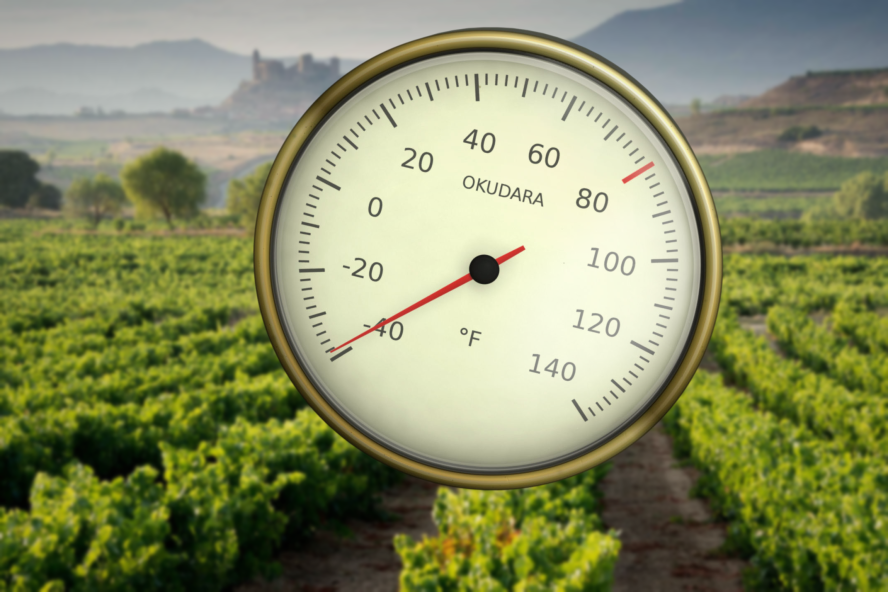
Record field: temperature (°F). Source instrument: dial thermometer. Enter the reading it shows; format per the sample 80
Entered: -38
